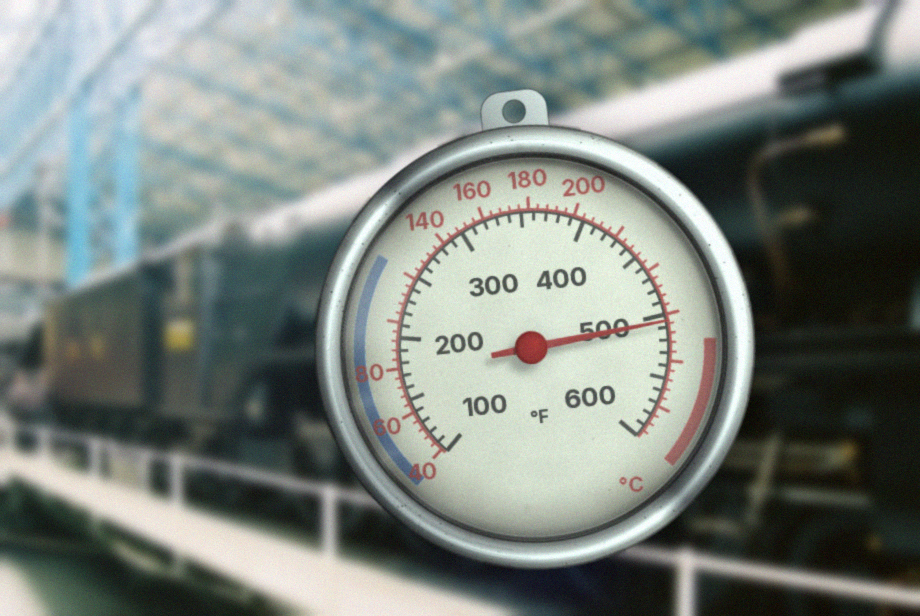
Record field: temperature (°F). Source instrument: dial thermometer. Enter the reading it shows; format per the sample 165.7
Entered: 505
